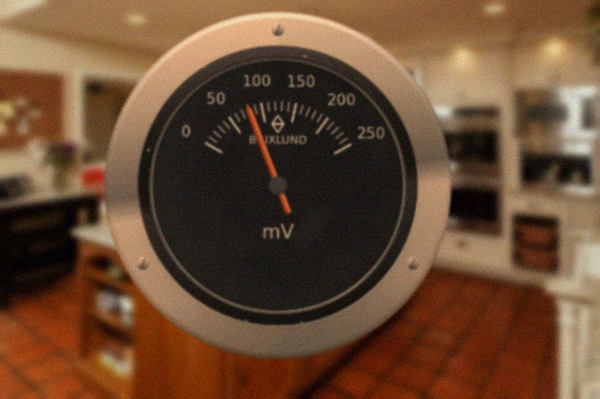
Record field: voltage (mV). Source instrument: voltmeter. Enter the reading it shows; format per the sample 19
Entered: 80
